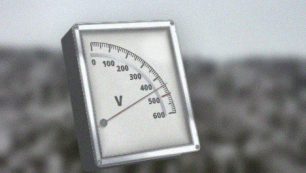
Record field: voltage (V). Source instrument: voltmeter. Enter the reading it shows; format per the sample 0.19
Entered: 450
